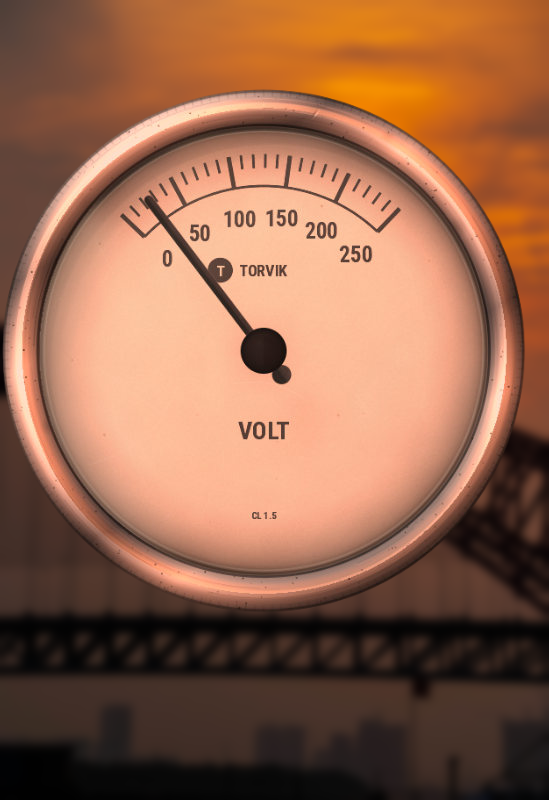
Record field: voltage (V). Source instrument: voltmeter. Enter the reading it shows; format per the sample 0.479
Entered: 25
